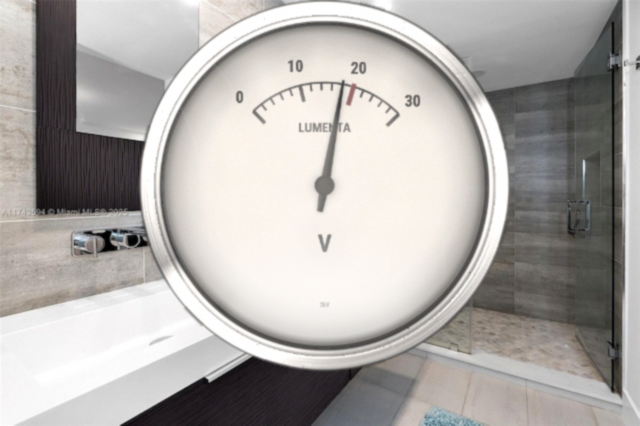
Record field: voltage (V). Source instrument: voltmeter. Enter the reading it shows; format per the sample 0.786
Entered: 18
